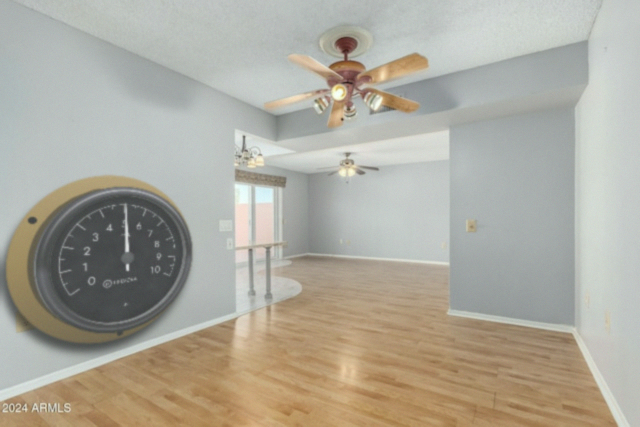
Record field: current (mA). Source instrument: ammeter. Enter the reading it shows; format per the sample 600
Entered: 5
